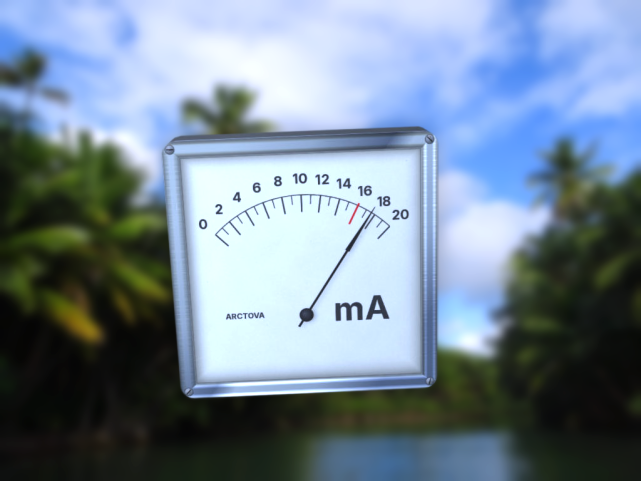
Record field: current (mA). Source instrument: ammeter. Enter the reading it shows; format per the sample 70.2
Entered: 17.5
